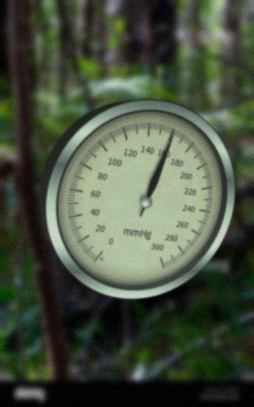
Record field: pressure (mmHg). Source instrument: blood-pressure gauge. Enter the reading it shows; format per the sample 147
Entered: 160
